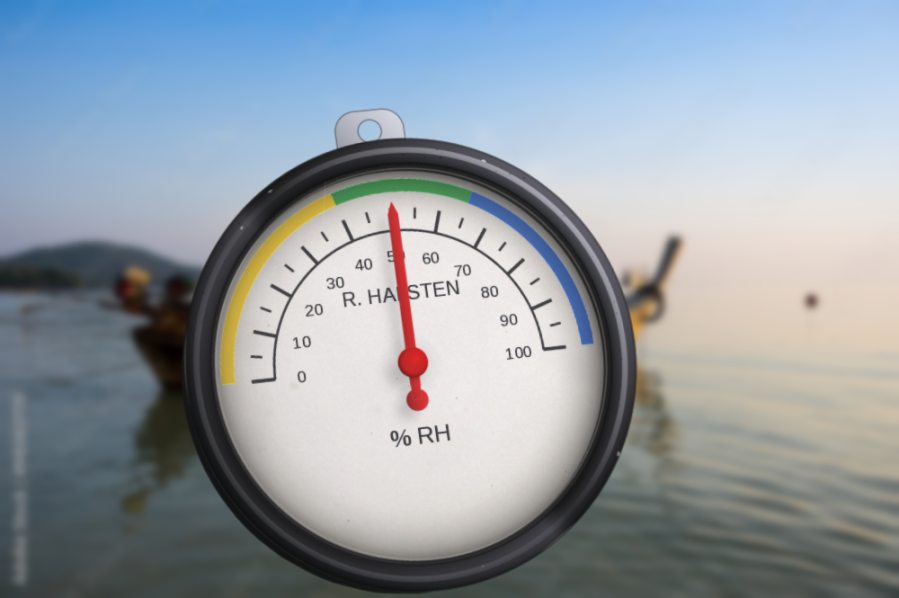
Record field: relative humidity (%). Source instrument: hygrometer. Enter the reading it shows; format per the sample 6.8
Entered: 50
